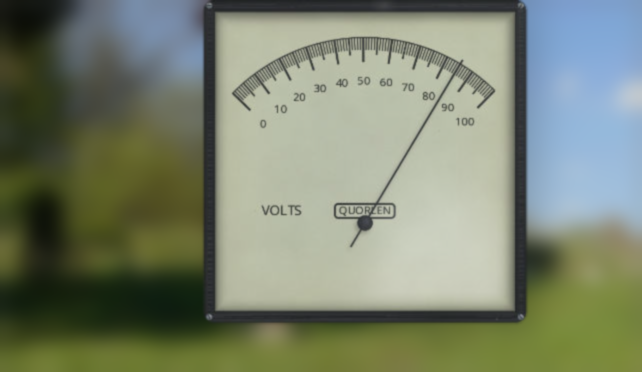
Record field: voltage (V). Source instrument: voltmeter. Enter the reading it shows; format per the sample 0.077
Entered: 85
